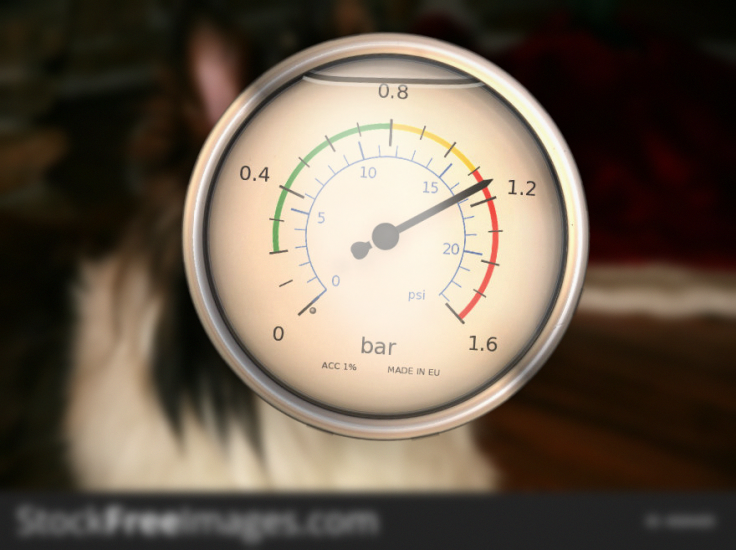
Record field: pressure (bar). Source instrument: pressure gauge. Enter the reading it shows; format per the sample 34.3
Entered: 1.15
